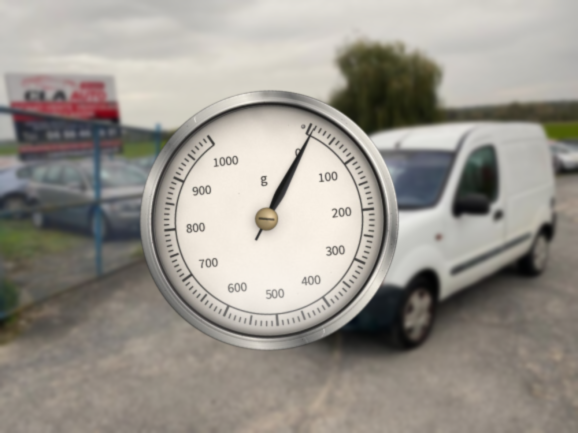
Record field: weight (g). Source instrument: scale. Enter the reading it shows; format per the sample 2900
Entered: 10
